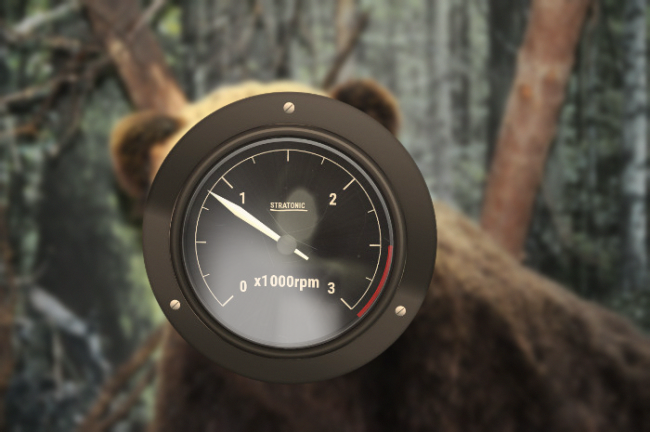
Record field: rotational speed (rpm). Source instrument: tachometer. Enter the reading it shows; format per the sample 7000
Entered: 875
